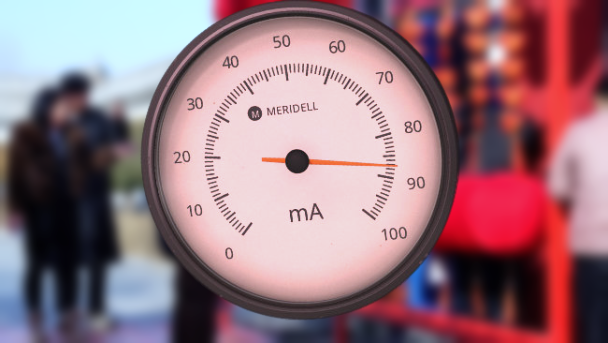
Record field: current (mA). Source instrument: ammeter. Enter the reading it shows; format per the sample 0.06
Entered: 87
